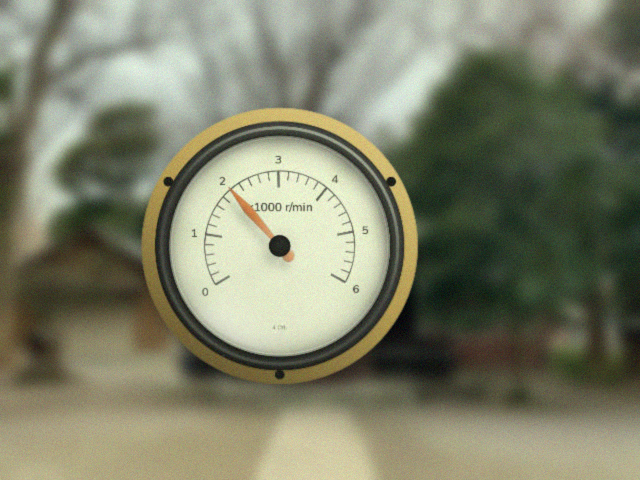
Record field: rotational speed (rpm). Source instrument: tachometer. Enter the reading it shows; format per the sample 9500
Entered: 2000
